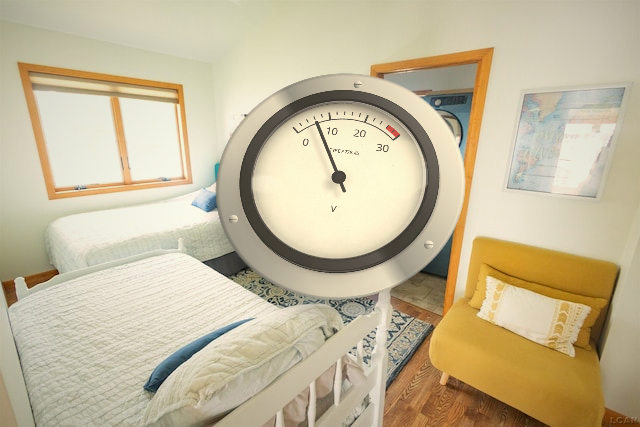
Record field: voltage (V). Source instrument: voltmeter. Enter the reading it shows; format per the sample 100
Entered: 6
